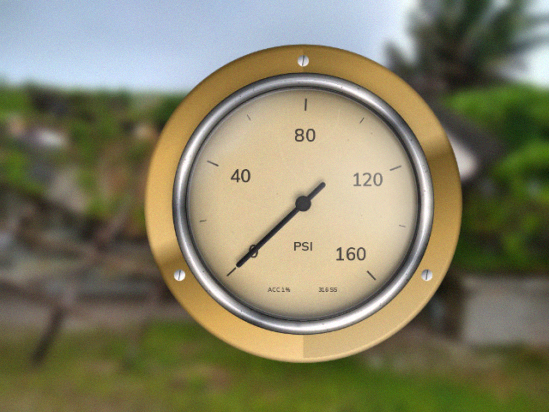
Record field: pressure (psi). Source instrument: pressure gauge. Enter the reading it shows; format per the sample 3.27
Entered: 0
